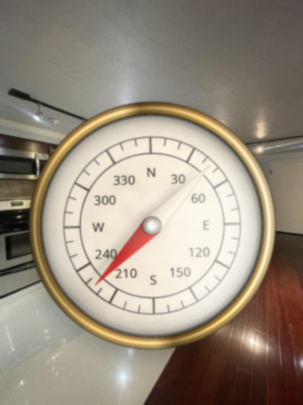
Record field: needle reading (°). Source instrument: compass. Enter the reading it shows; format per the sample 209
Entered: 225
